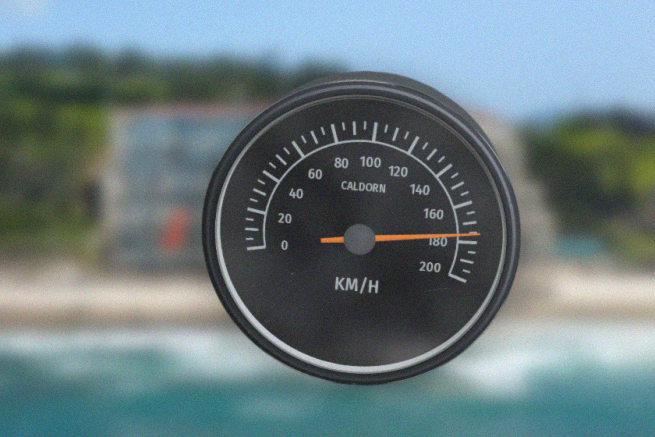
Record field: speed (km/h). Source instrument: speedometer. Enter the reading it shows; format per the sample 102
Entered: 175
